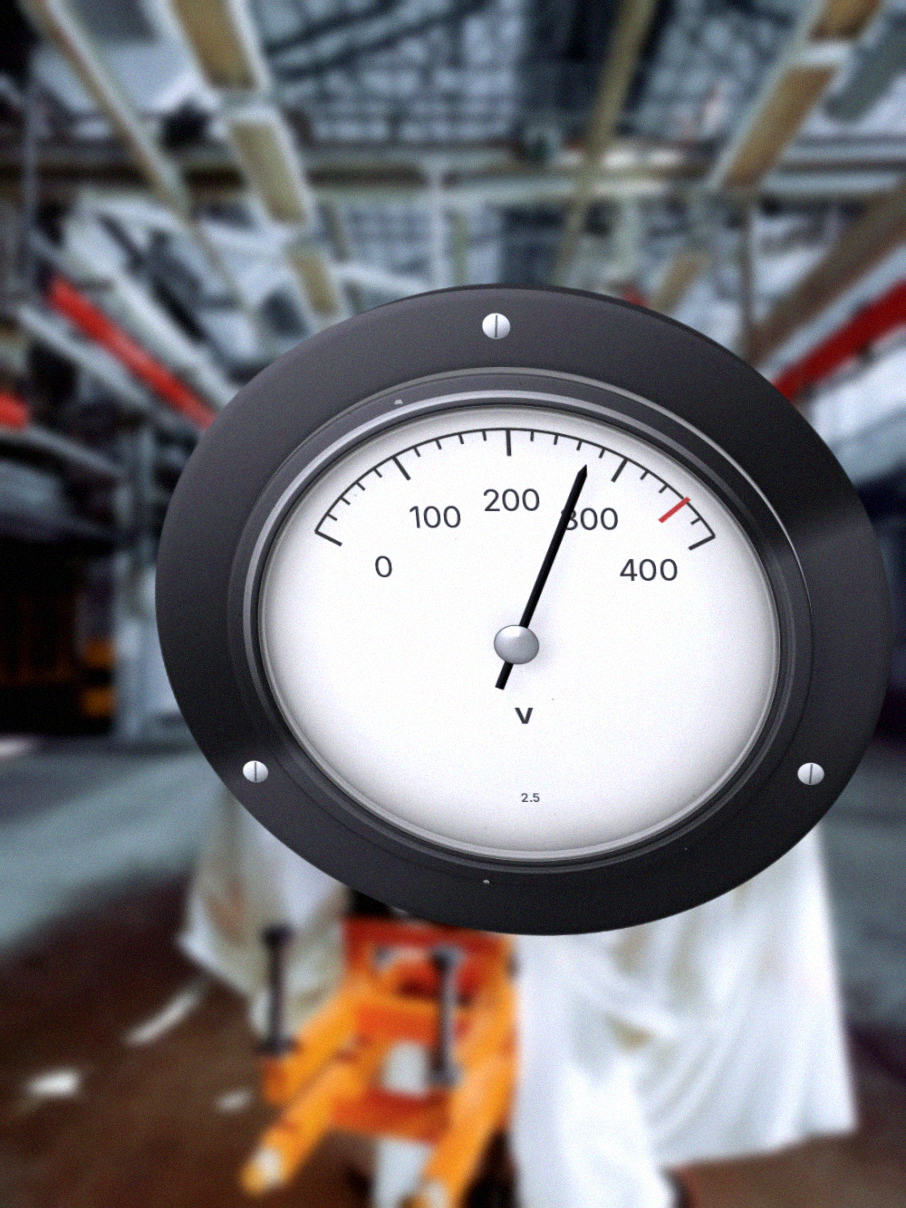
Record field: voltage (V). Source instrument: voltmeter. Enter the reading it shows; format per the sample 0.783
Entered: 270
